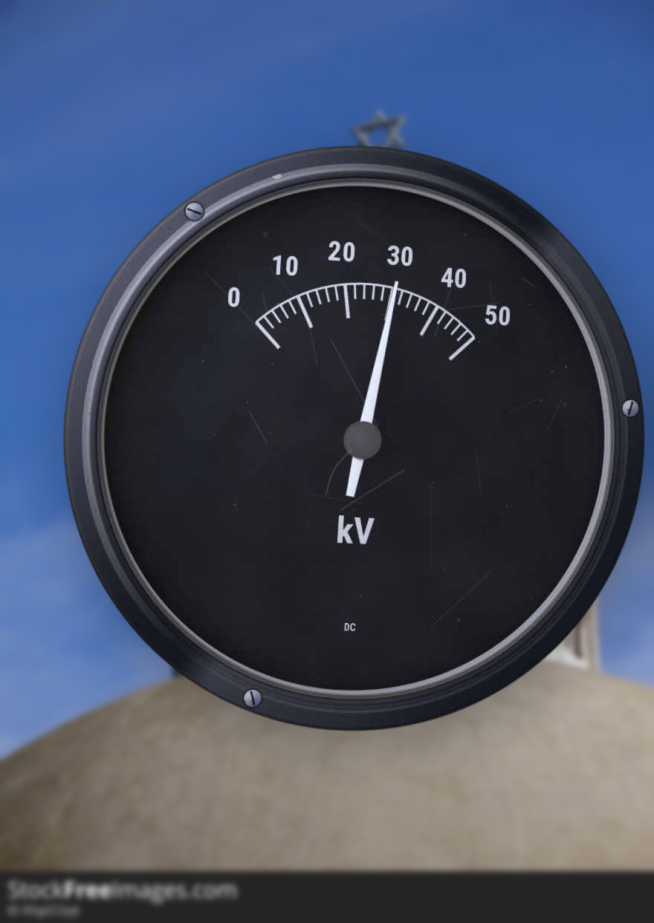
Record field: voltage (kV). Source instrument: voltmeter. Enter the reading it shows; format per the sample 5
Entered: 30
